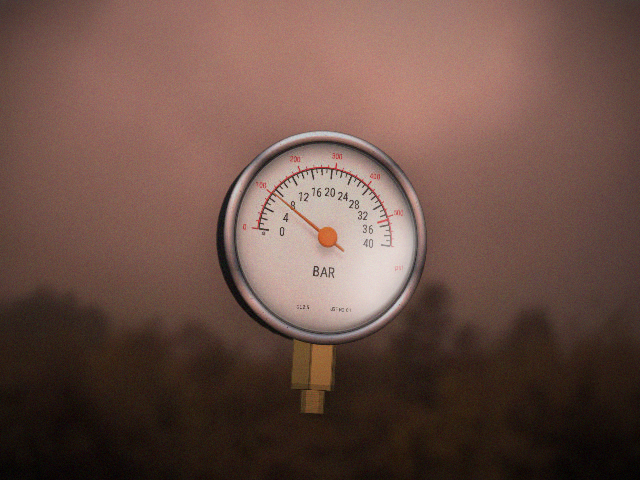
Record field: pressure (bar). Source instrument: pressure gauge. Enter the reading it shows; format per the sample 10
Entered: 7
